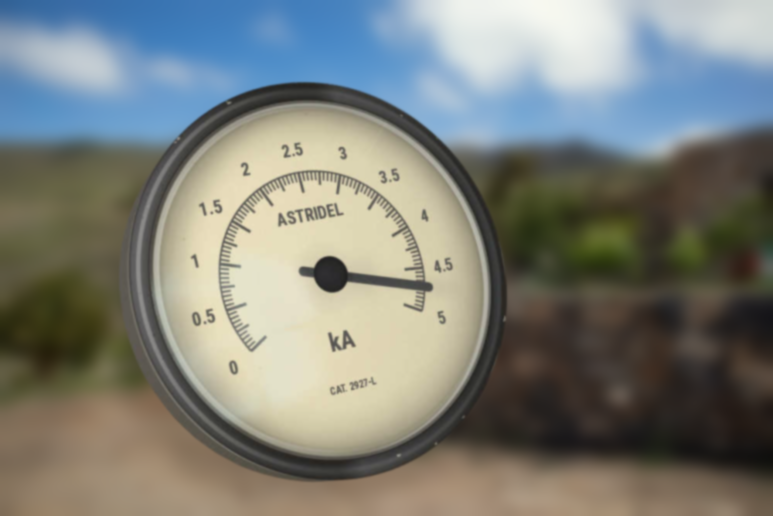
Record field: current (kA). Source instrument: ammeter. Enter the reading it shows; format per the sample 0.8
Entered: 4.75
